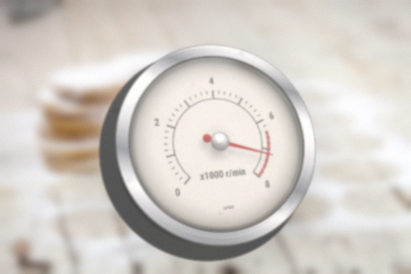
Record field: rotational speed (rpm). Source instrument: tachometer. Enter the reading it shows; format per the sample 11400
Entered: 7200
